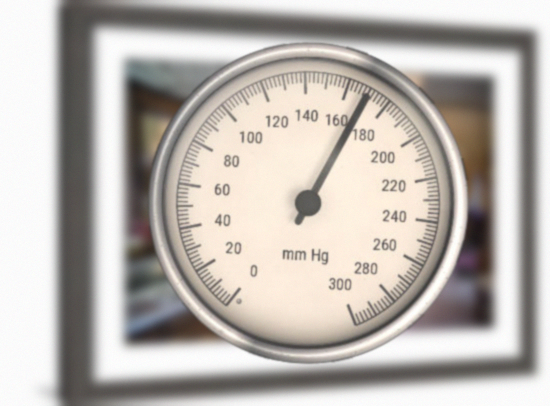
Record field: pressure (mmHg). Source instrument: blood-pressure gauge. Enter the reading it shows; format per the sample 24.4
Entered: 170
